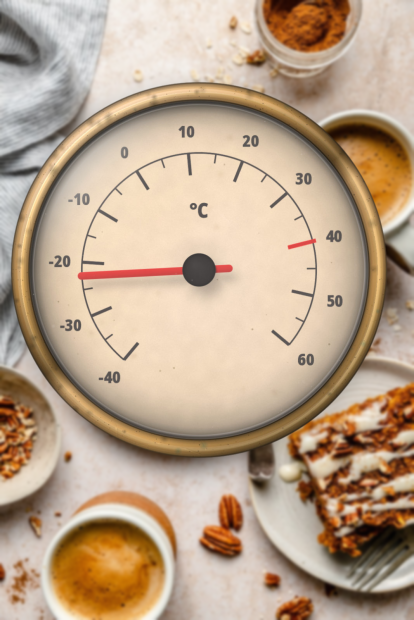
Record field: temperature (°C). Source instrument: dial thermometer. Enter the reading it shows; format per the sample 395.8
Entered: -22.5
